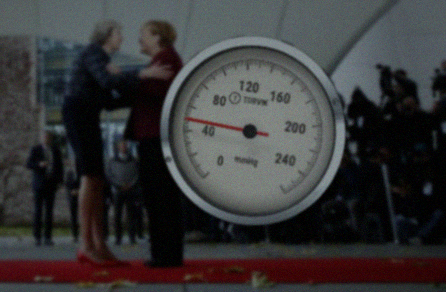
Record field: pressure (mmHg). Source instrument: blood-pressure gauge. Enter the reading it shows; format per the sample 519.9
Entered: 50
